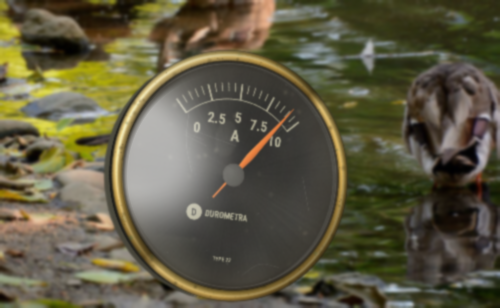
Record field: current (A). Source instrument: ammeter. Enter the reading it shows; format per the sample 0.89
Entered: 9
